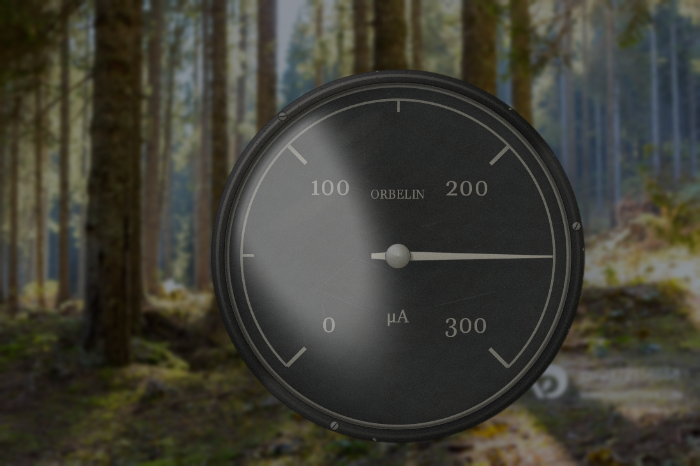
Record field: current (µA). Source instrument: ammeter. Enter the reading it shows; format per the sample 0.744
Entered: 250
